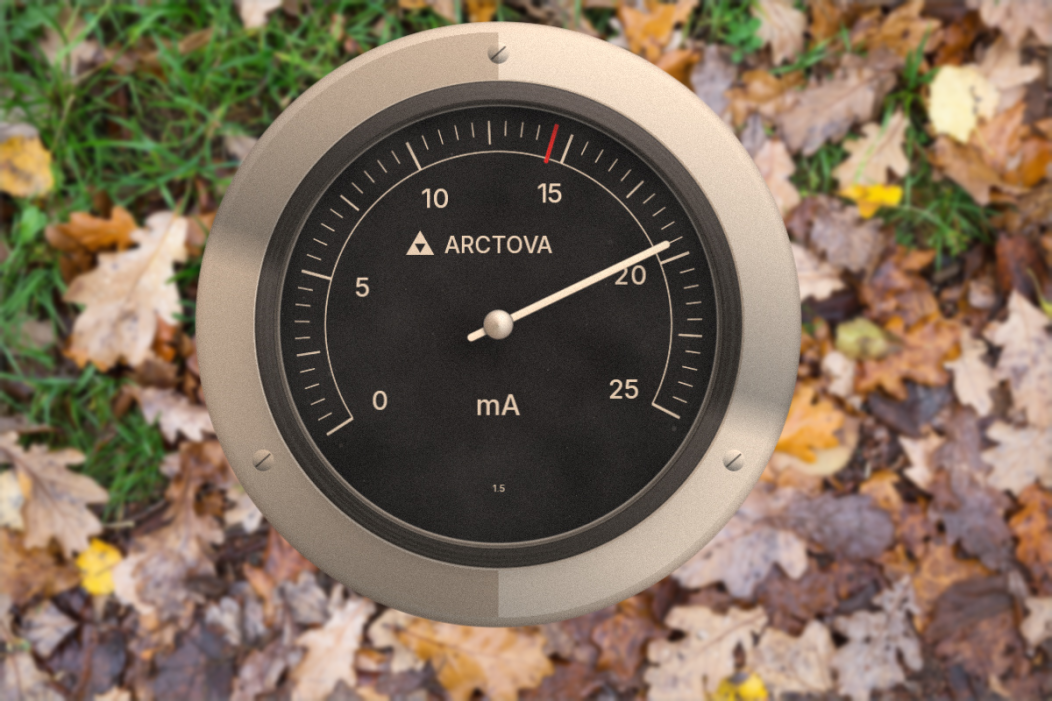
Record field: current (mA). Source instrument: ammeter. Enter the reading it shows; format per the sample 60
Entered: 19.5
